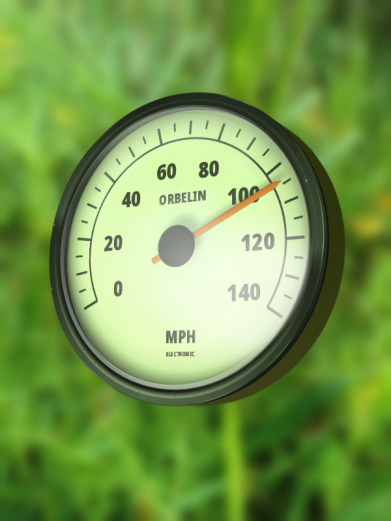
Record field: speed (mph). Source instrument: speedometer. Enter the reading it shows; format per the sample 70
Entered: 105
